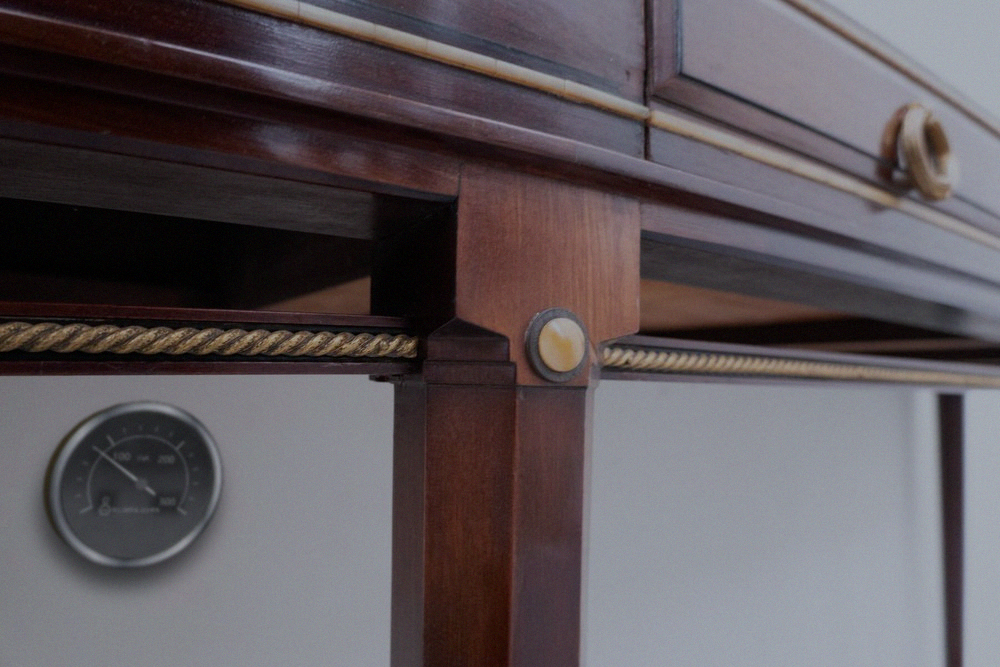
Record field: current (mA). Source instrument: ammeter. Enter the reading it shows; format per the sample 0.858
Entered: 80
